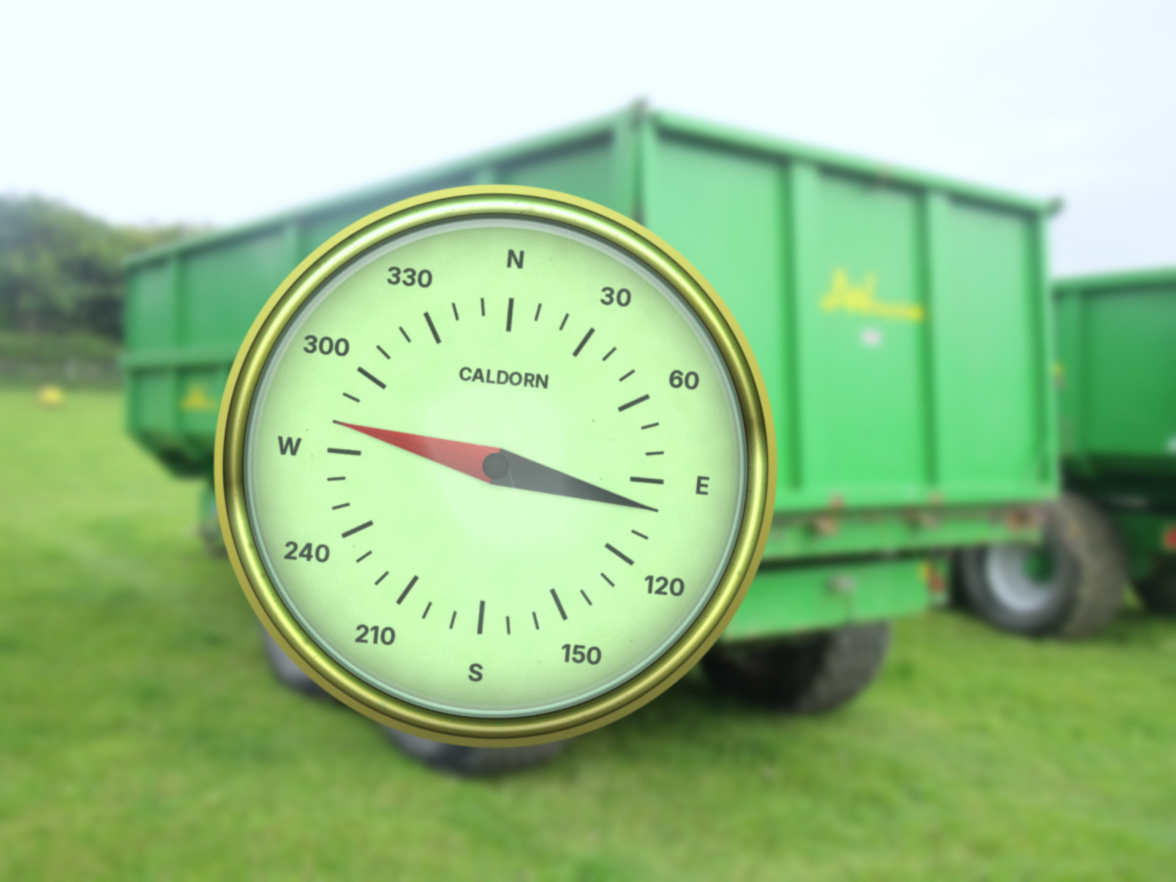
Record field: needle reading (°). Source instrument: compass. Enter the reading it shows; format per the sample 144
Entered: 280
